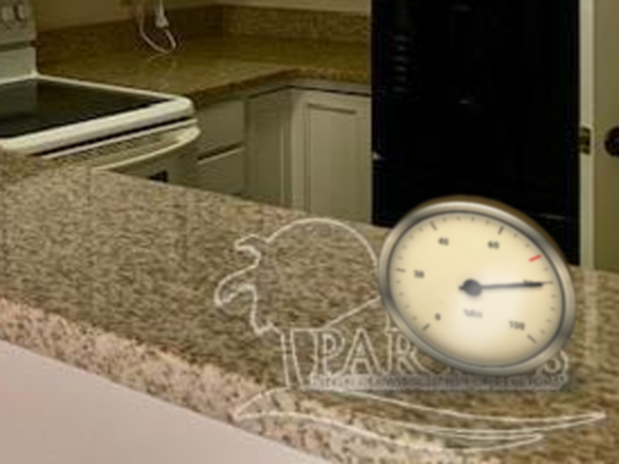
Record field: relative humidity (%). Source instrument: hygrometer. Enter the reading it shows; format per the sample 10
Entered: 80
